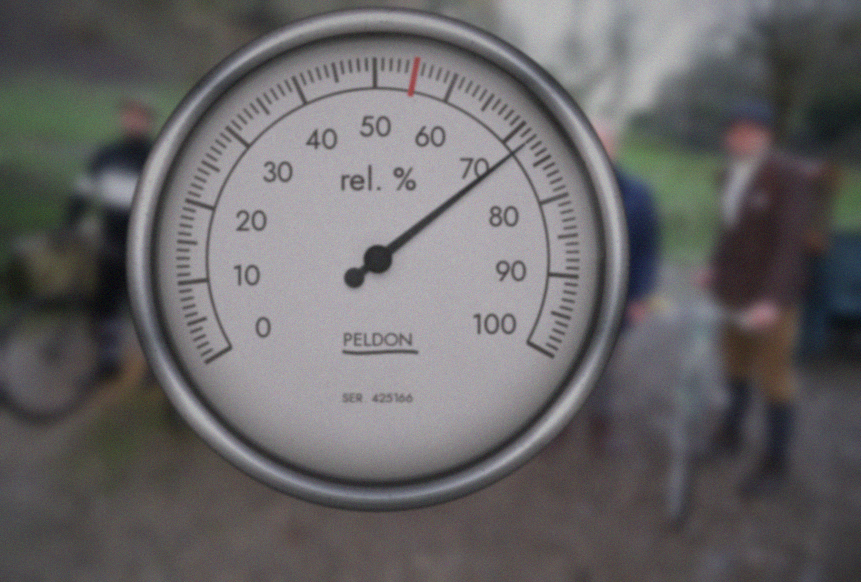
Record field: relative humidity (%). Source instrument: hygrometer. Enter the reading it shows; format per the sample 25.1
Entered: 72
